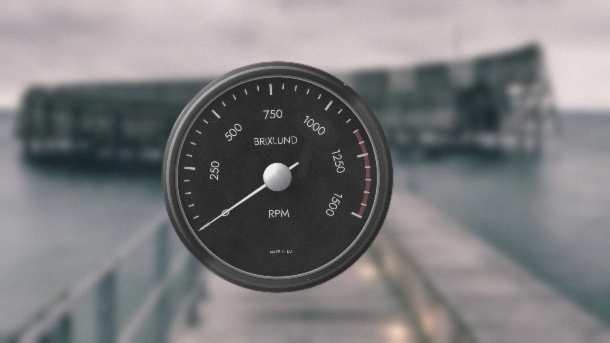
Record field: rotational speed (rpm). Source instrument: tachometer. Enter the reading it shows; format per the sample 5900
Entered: 0
